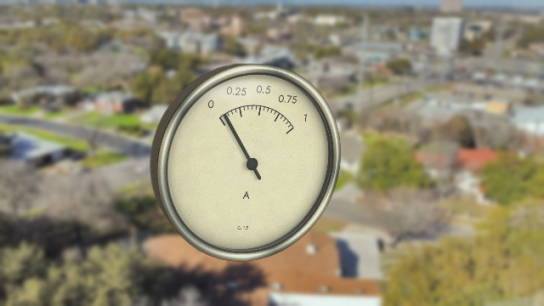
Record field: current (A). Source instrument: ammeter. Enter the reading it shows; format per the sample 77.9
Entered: 0.05
